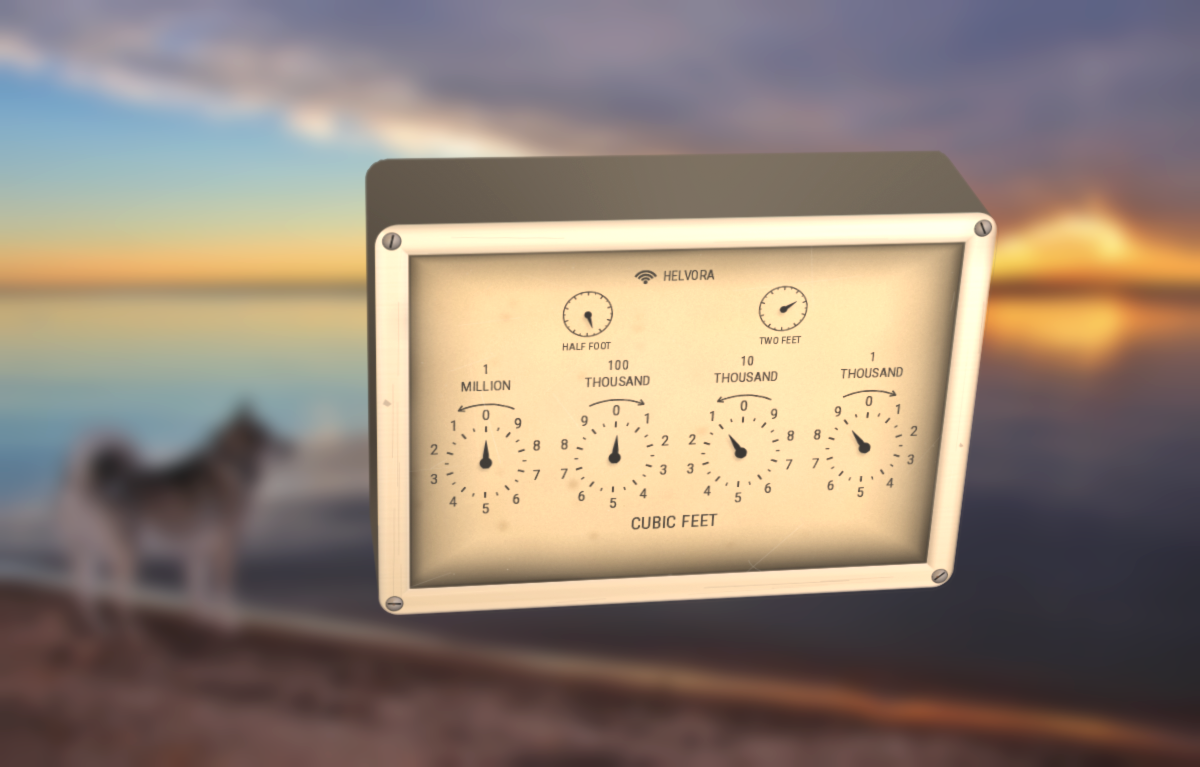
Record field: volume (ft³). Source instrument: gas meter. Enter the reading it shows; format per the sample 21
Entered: 900
